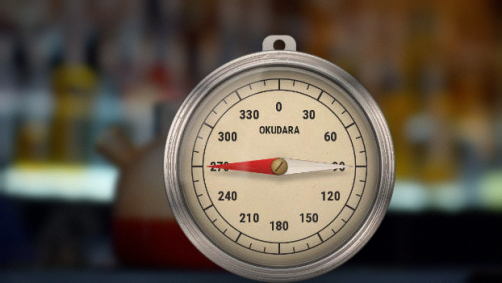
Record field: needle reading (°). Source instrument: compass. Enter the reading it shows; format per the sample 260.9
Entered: 270
